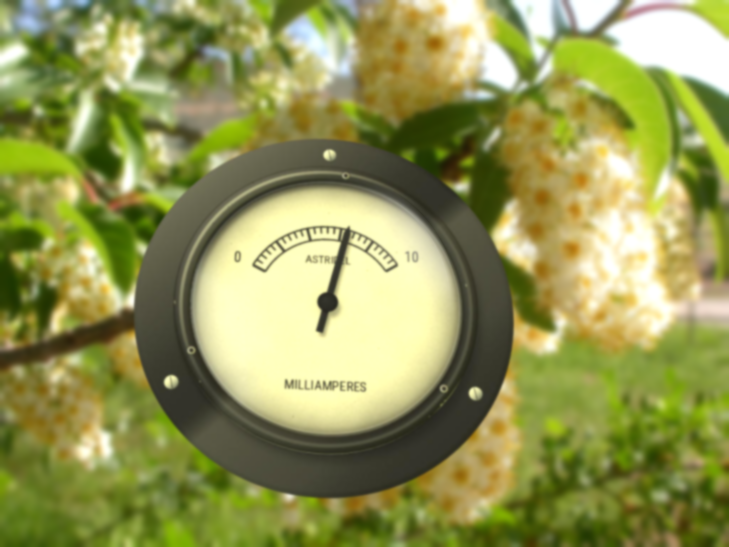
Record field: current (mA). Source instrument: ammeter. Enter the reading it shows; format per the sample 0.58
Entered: 6.4
